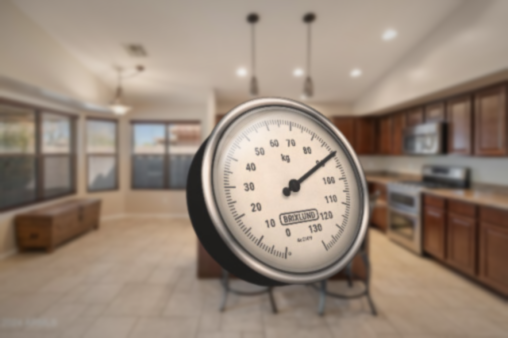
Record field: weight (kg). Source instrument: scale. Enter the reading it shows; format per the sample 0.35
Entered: 90
